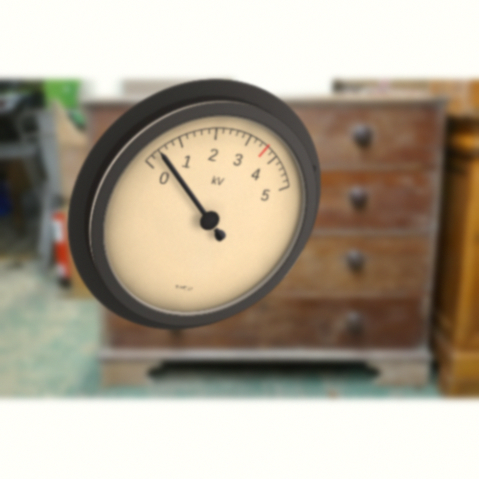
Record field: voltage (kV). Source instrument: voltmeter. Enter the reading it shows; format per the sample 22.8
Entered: 0.4
